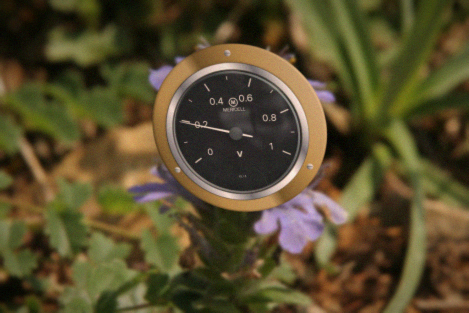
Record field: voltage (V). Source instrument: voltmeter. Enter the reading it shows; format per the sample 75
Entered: 0.2
